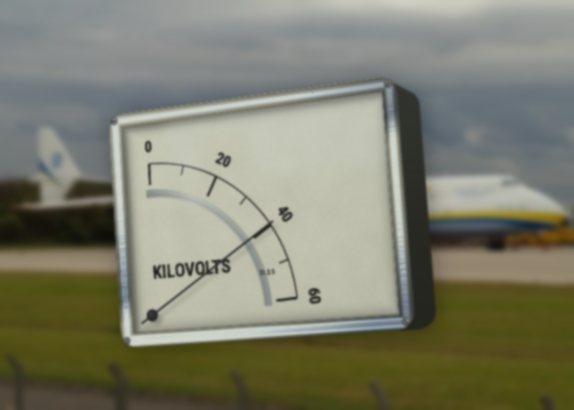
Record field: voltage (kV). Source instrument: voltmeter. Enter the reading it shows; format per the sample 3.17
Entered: 40
